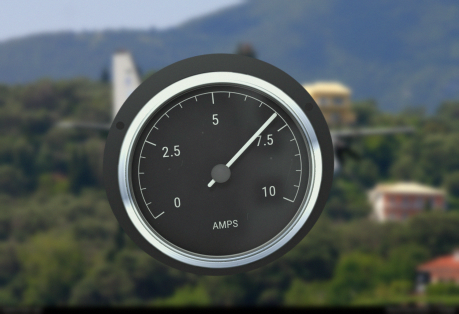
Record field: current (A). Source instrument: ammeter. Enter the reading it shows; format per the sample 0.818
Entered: 7
